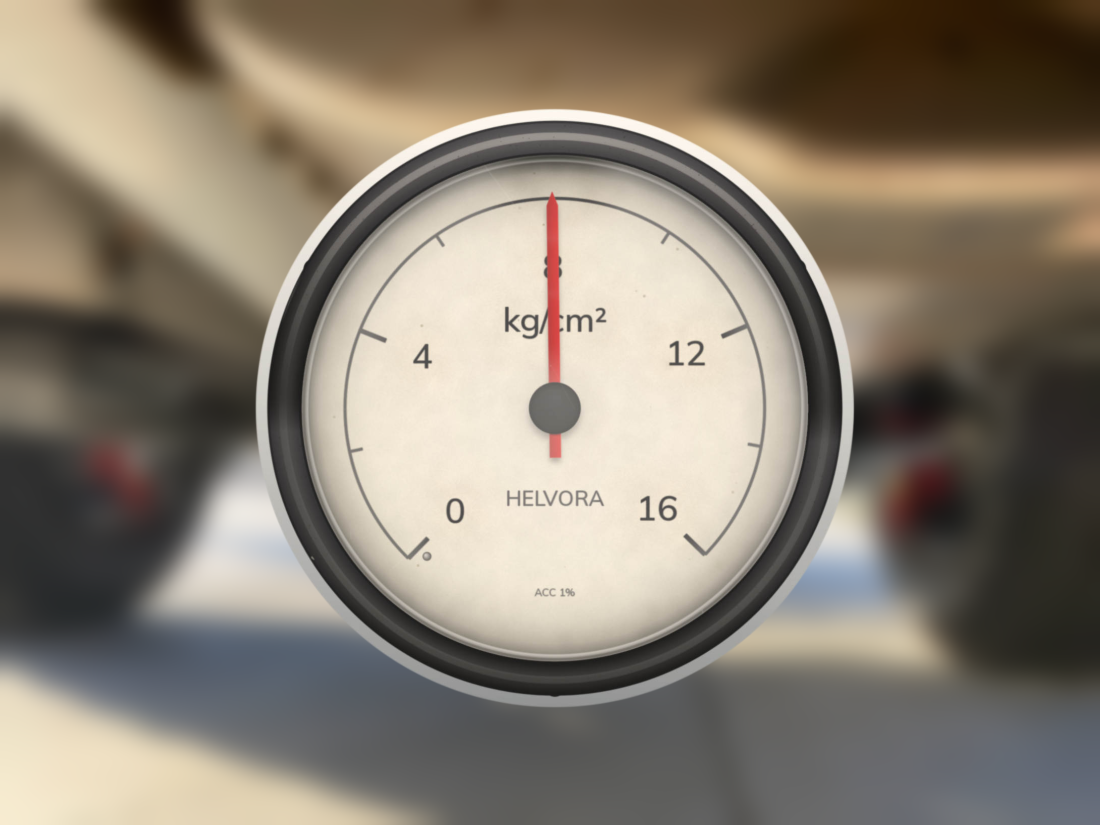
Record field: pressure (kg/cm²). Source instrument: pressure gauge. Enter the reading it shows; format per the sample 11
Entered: 8
